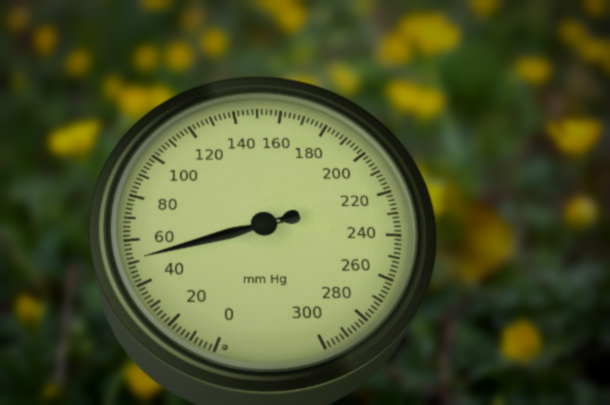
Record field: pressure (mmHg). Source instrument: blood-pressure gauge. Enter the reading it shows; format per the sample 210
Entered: 50
